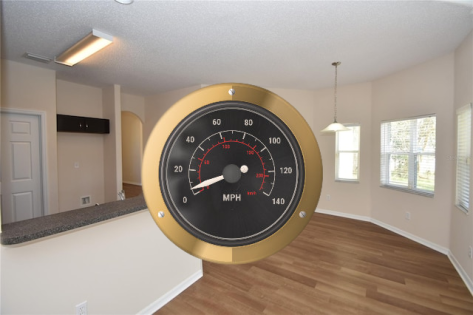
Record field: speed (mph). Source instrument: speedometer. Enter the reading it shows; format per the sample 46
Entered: 5
